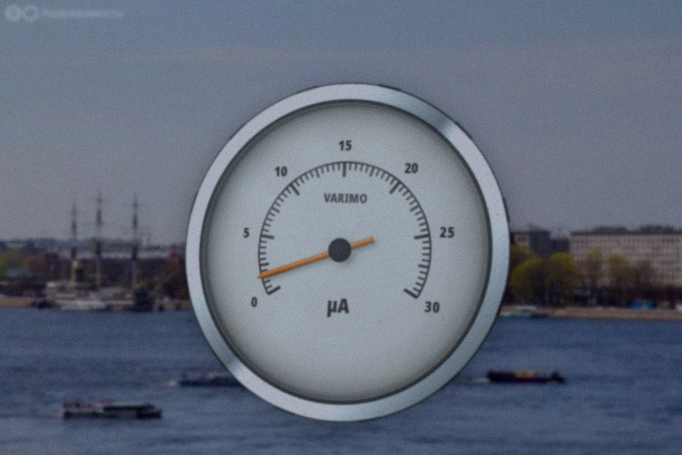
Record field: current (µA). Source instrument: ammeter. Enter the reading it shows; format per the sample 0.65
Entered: 1.5
